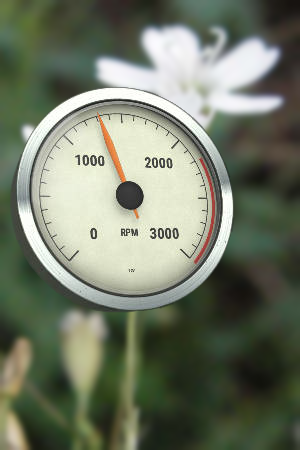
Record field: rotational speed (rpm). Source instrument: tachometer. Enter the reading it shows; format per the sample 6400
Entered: 1300
